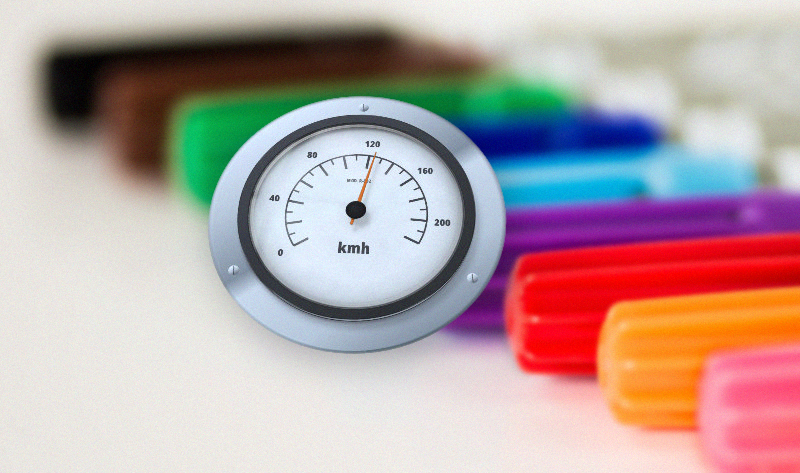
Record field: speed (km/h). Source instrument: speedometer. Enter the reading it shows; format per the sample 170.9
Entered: 125
